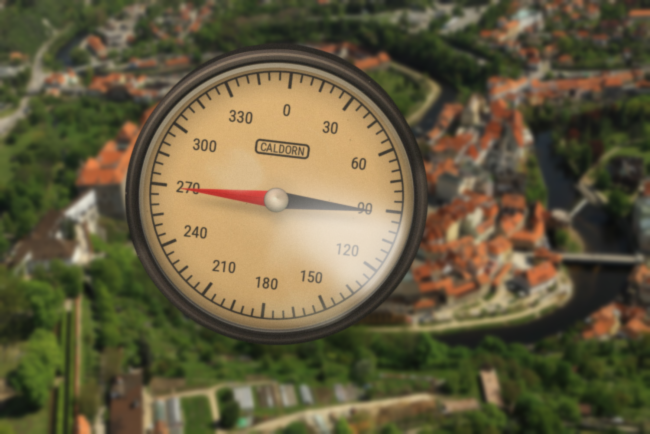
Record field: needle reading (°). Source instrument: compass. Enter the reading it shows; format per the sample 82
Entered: 270
